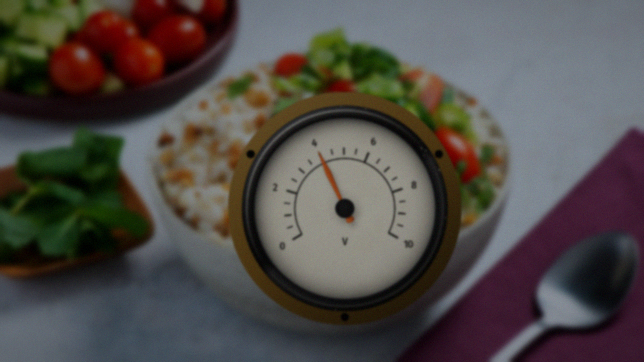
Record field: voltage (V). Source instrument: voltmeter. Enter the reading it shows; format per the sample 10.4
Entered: 4
